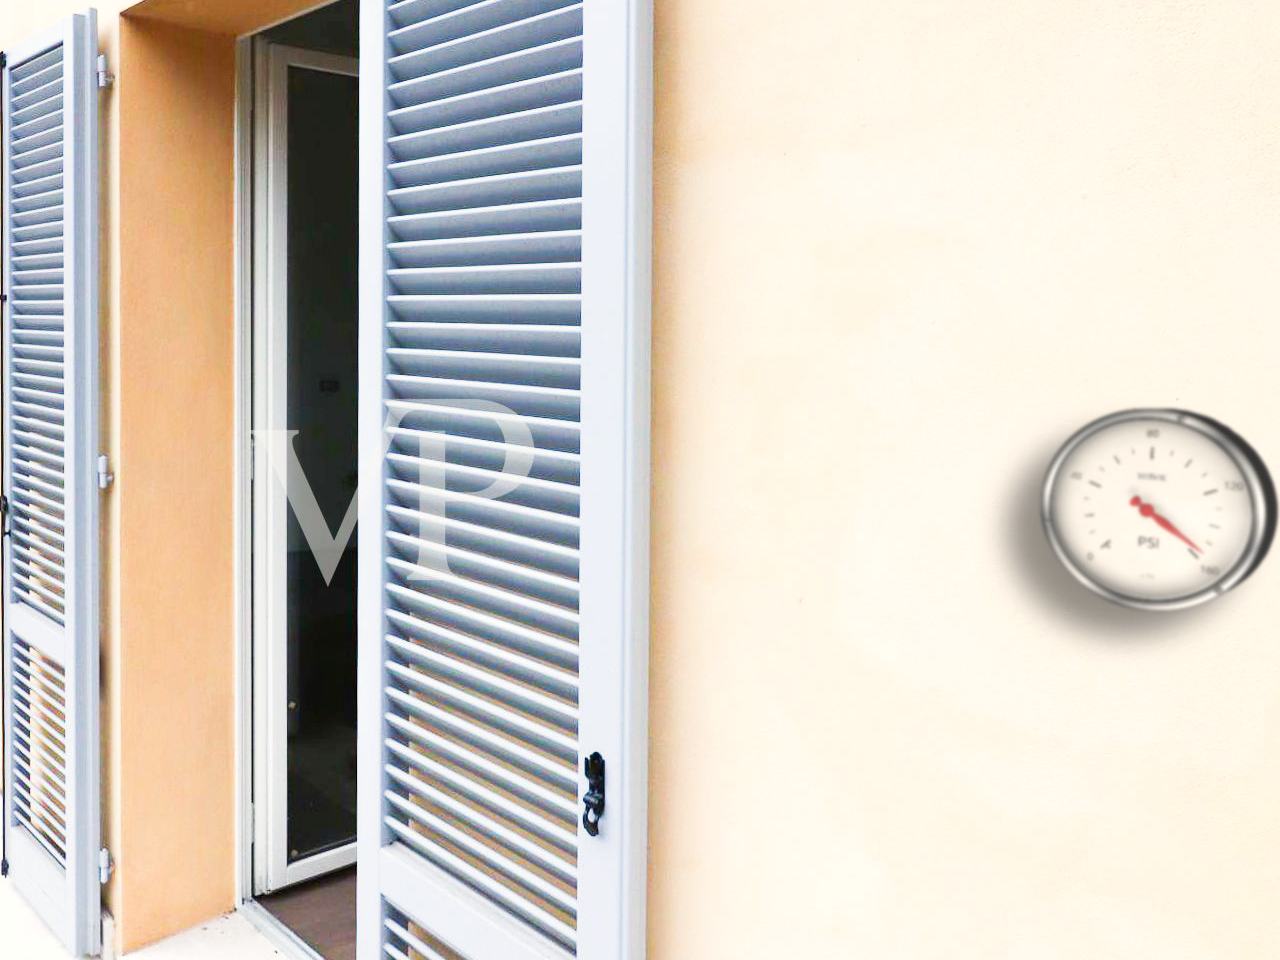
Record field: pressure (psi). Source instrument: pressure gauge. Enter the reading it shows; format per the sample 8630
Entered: 155
